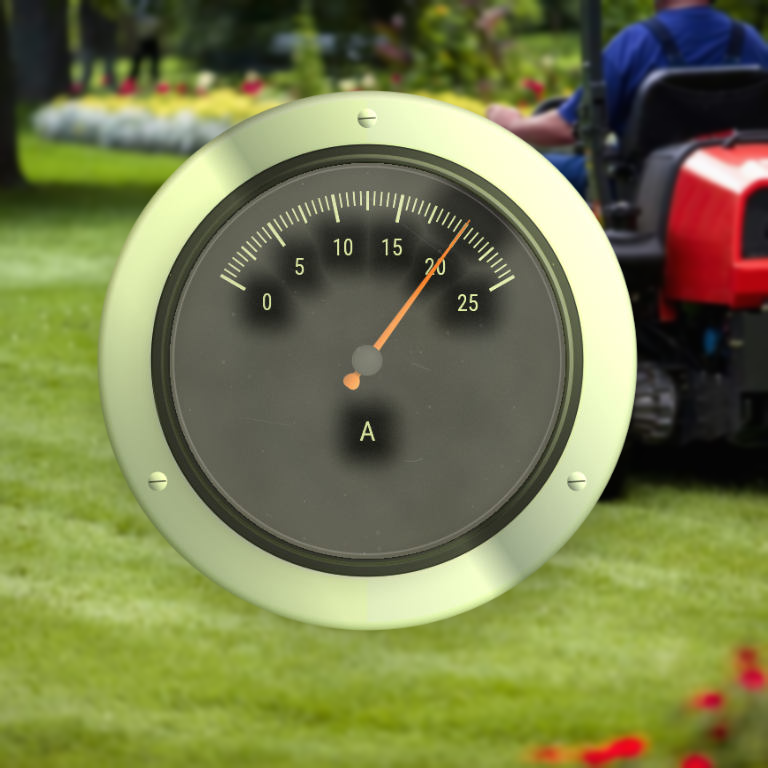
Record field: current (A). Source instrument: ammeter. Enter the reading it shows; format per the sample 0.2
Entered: 20
